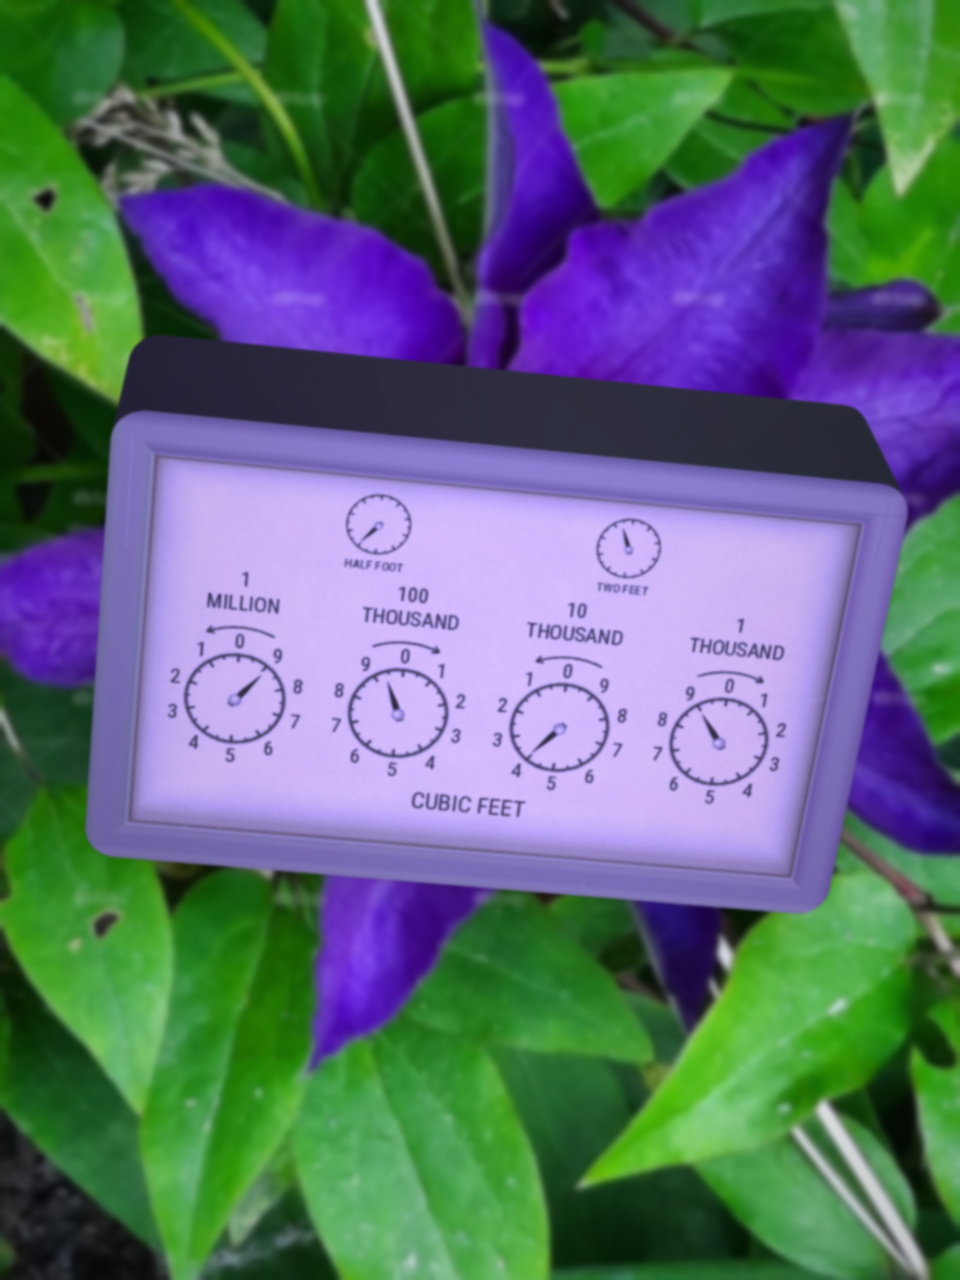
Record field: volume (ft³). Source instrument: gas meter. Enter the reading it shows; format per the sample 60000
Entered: 893900
